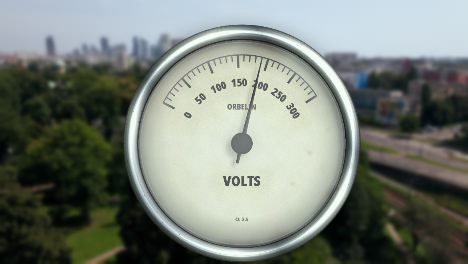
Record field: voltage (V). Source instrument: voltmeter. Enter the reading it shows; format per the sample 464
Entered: 190
